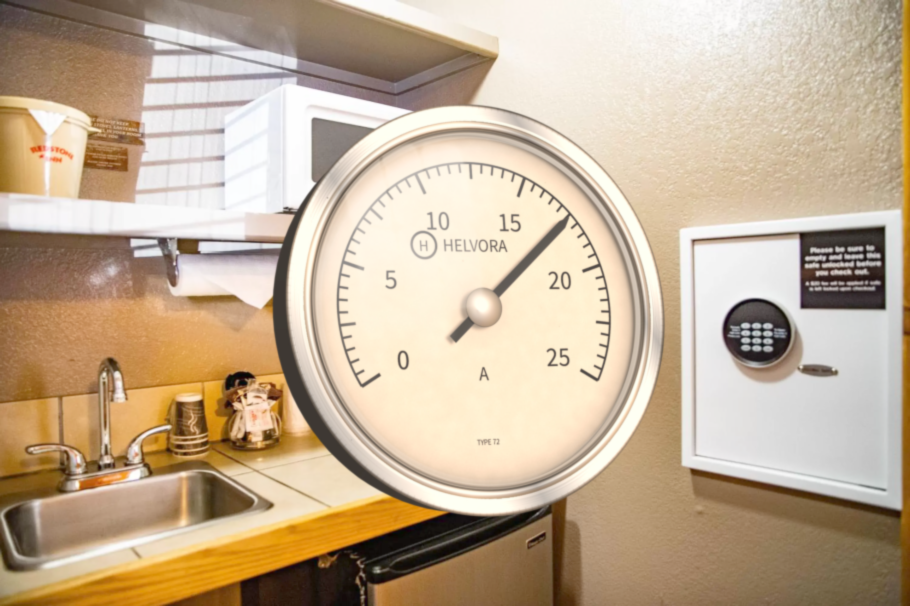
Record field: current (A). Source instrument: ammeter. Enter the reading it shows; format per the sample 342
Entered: 17.5
